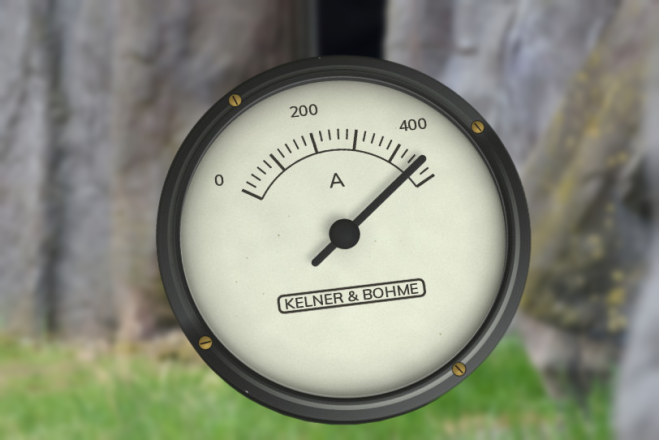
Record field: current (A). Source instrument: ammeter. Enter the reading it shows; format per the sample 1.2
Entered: 460
